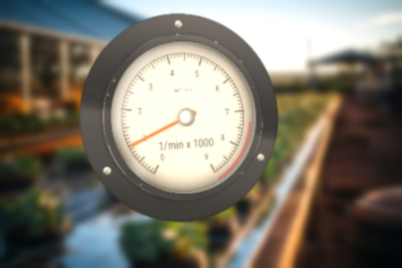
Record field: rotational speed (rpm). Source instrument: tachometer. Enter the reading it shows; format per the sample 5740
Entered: 1000
